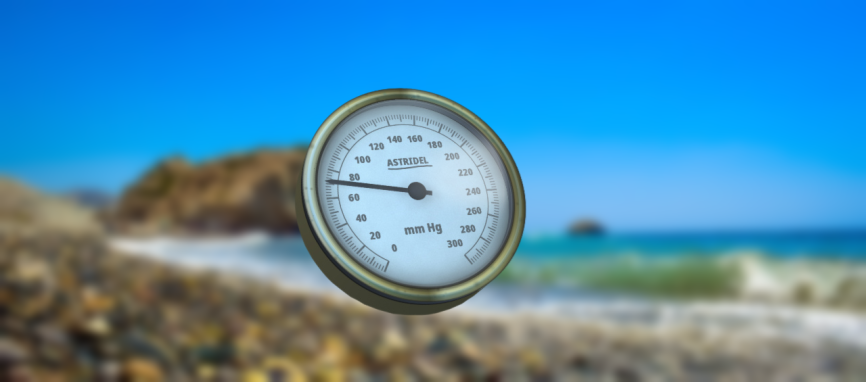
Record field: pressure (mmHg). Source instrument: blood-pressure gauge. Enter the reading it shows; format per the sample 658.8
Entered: 70
